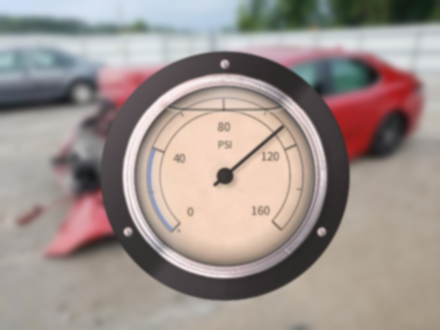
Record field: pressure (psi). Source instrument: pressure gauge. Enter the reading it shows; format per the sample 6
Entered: 110
